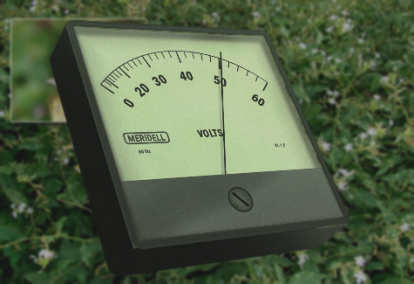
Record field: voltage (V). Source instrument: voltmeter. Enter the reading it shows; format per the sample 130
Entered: 50
